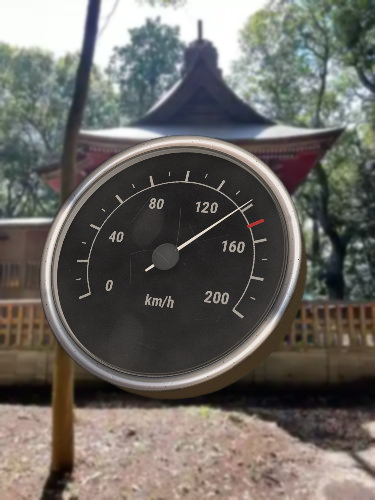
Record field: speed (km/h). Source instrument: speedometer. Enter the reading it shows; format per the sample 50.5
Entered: 140
